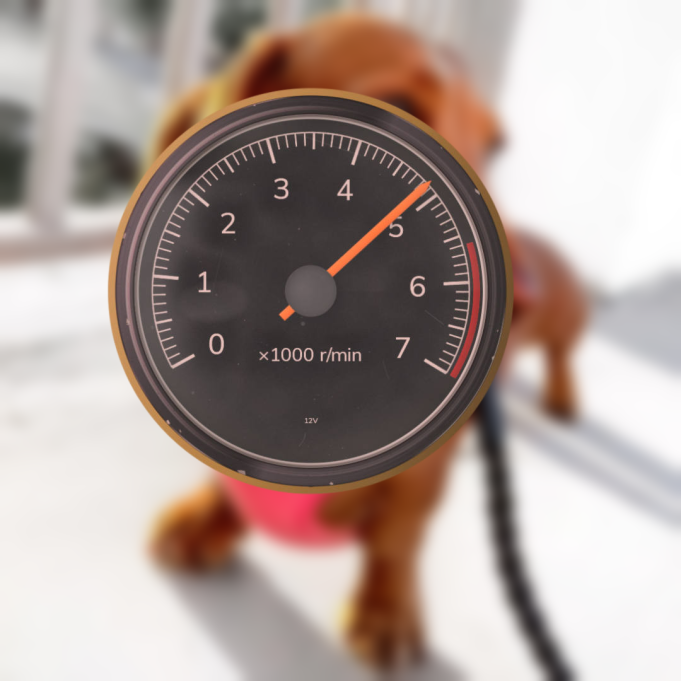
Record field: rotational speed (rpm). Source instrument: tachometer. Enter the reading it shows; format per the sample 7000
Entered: 4850
